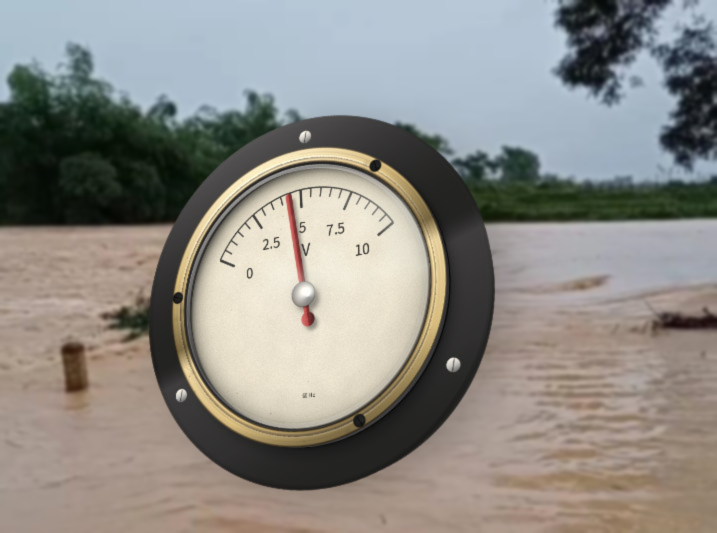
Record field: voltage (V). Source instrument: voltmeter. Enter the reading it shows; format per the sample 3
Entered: 4.5
